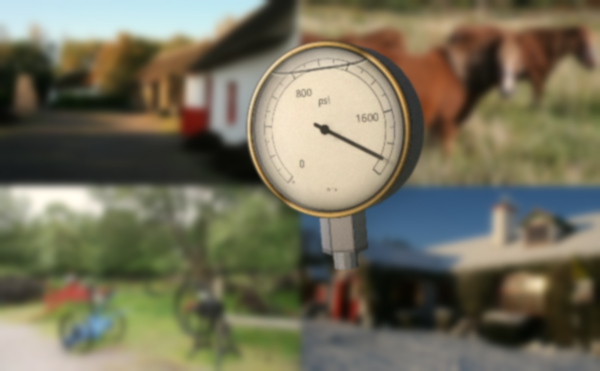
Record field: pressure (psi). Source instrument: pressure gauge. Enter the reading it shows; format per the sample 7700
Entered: 1900
